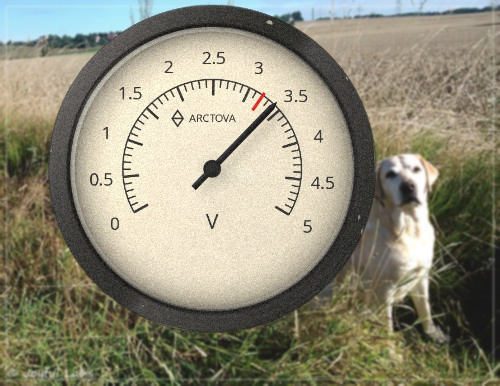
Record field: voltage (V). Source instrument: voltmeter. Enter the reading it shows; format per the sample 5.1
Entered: 3.4
